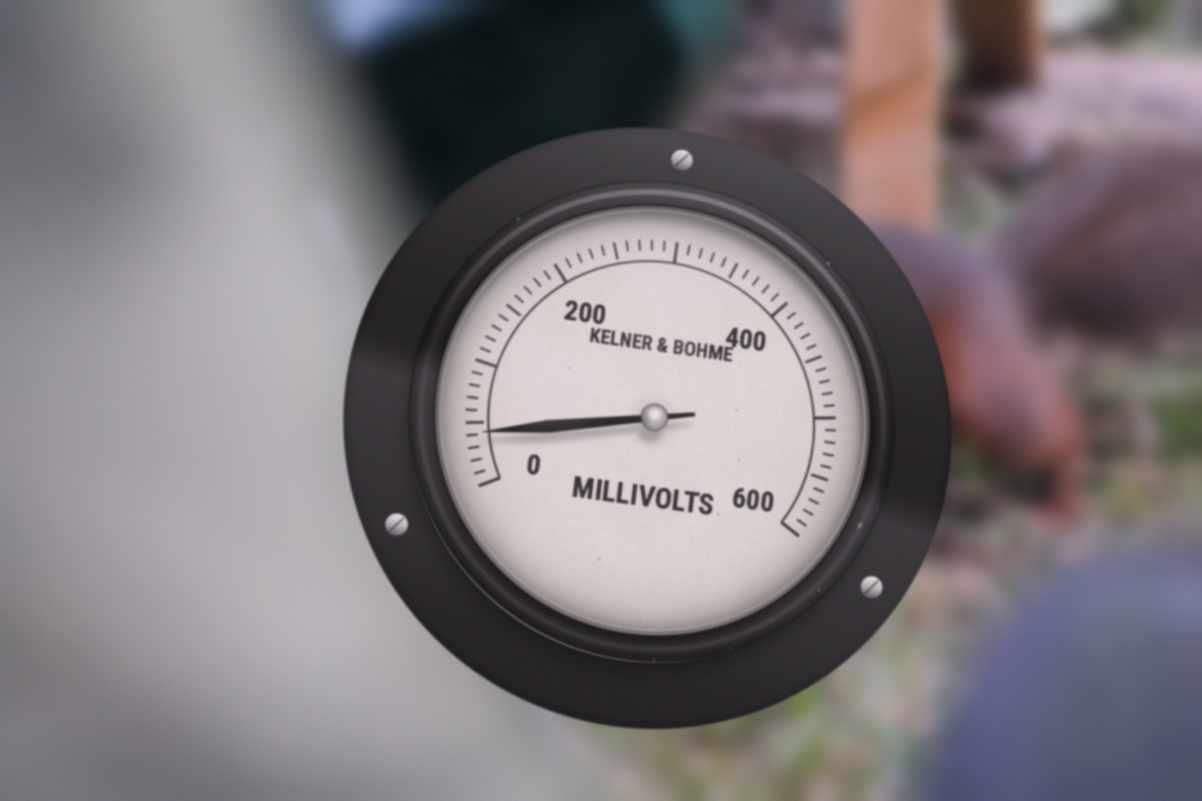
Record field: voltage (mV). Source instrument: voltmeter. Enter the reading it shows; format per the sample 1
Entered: 40
